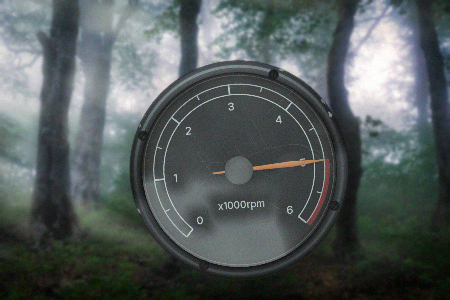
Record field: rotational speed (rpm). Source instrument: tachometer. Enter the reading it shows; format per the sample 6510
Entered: 5000
